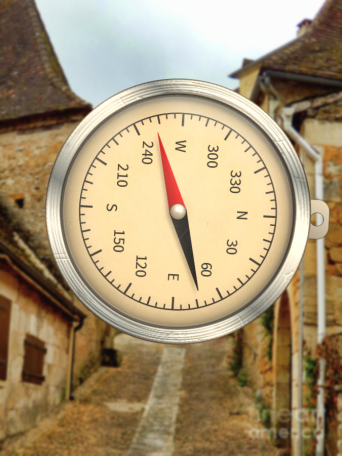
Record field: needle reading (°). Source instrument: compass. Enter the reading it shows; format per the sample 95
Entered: 252.5
